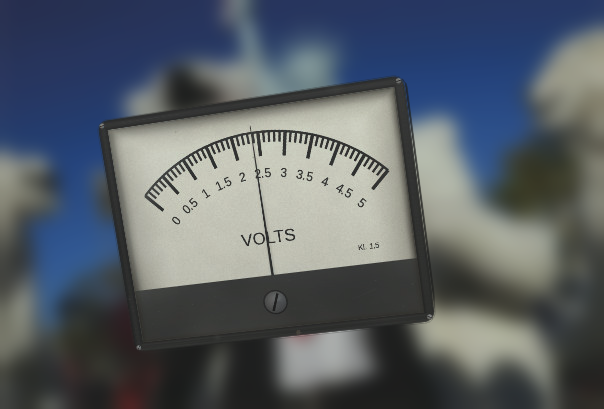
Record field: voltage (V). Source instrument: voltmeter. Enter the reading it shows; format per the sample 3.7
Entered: 2.4
